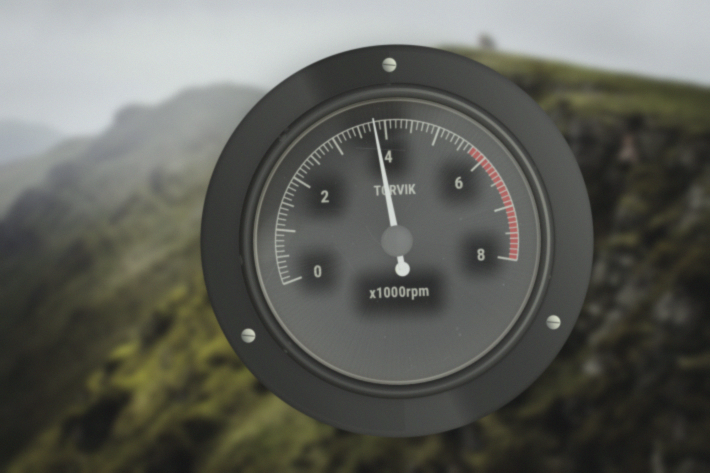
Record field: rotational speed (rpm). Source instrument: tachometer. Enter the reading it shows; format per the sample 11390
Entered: 3800
